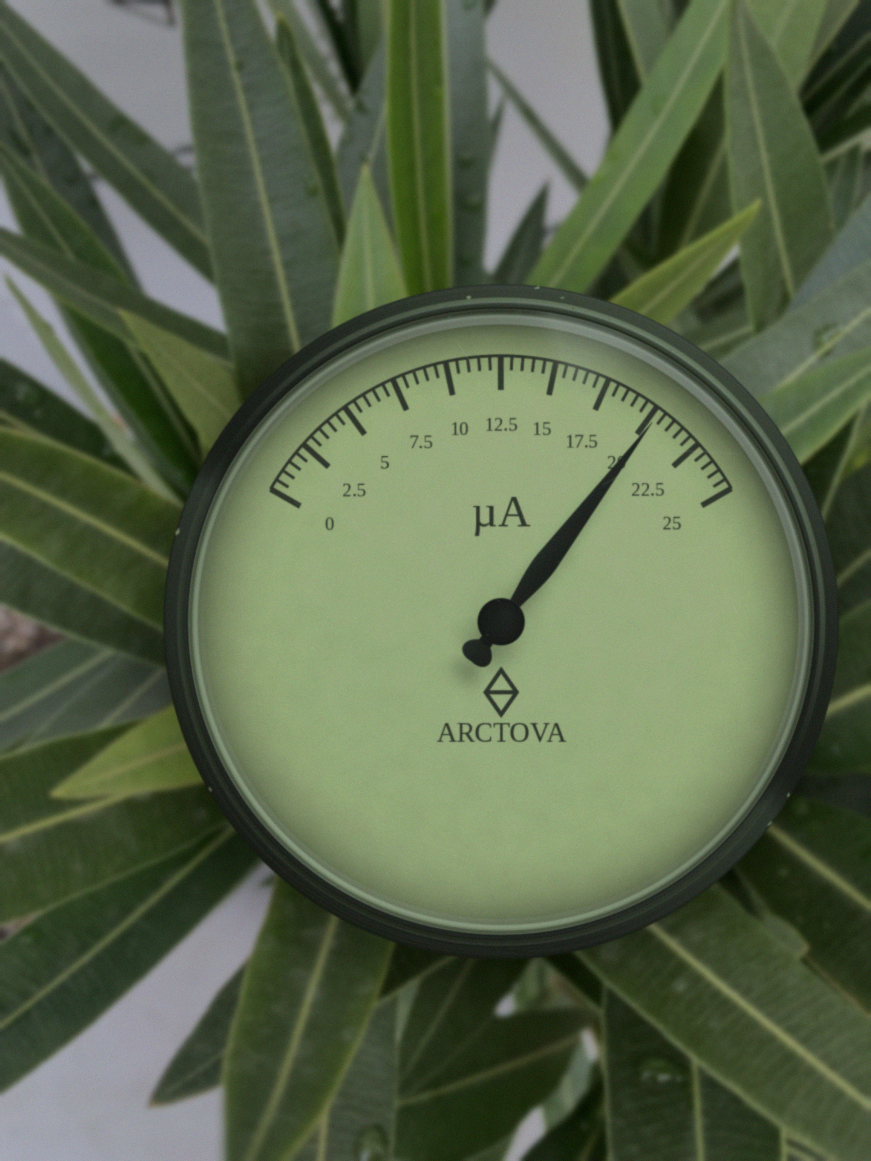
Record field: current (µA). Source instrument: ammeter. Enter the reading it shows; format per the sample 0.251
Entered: 20.25
